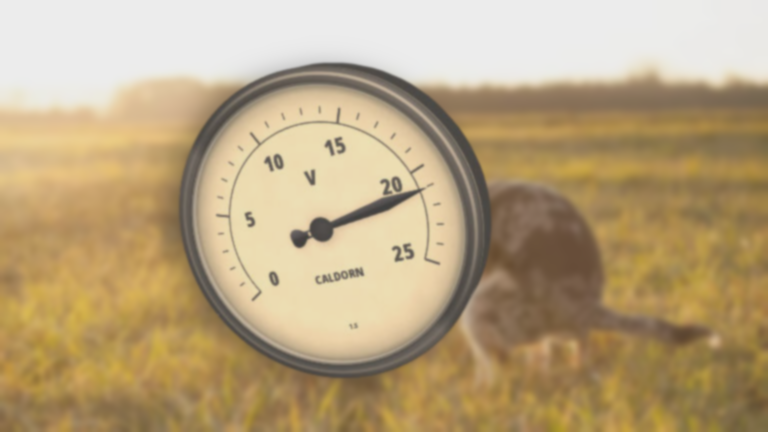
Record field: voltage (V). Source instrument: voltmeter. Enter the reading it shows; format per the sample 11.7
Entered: 21
